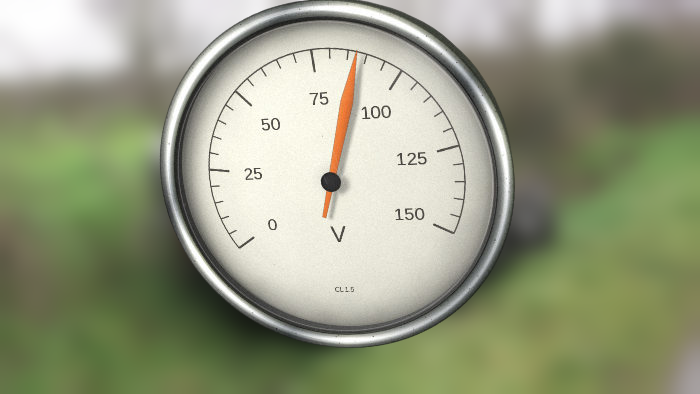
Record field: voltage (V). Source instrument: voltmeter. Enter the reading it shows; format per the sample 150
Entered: 87.5
